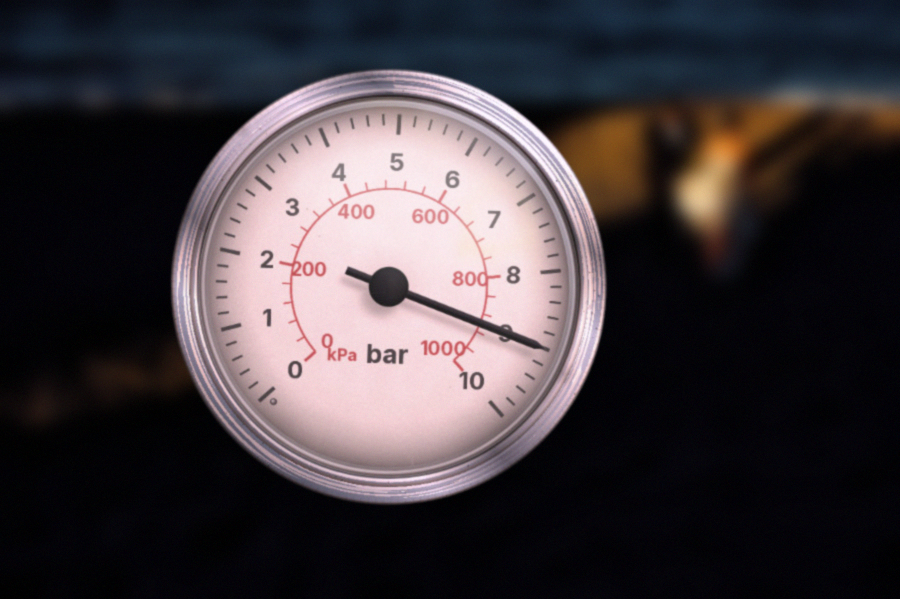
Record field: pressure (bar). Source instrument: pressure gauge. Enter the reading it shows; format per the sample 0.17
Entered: 9
